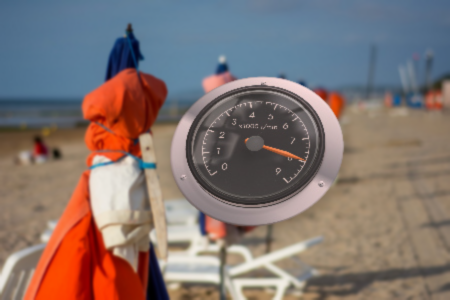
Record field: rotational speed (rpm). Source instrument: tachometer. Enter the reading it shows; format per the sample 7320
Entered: 8000
